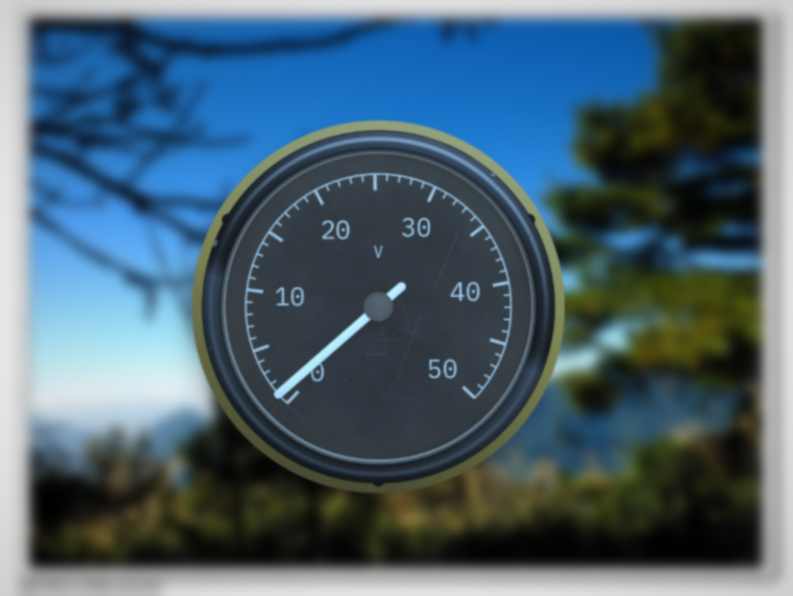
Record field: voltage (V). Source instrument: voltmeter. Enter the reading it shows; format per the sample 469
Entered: 1
